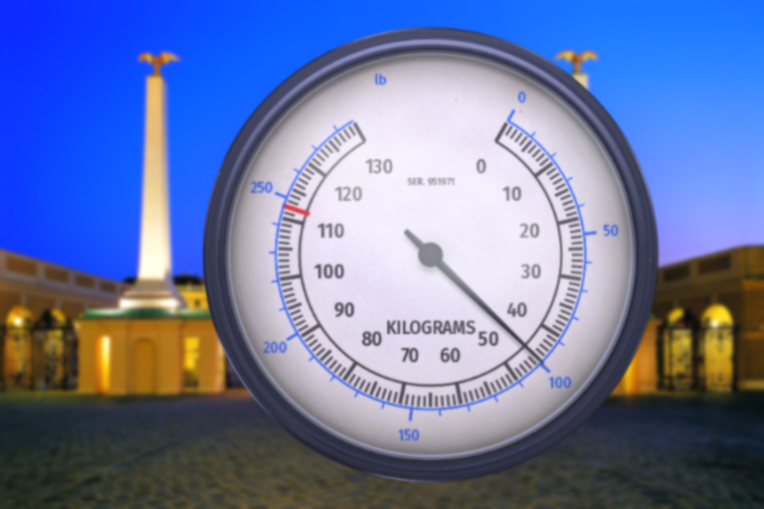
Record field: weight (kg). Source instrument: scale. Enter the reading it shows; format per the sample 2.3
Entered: 45
